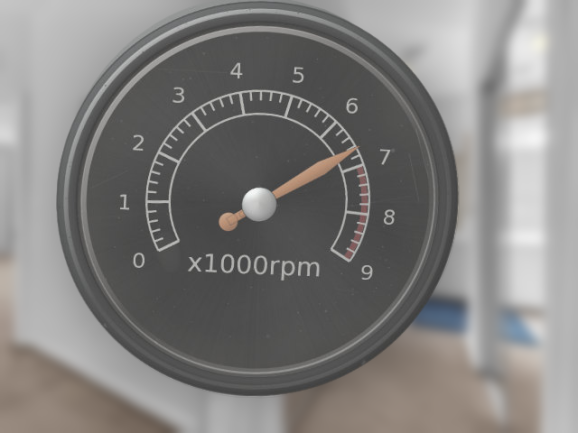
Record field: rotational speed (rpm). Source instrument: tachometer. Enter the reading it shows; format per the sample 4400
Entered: 6600
